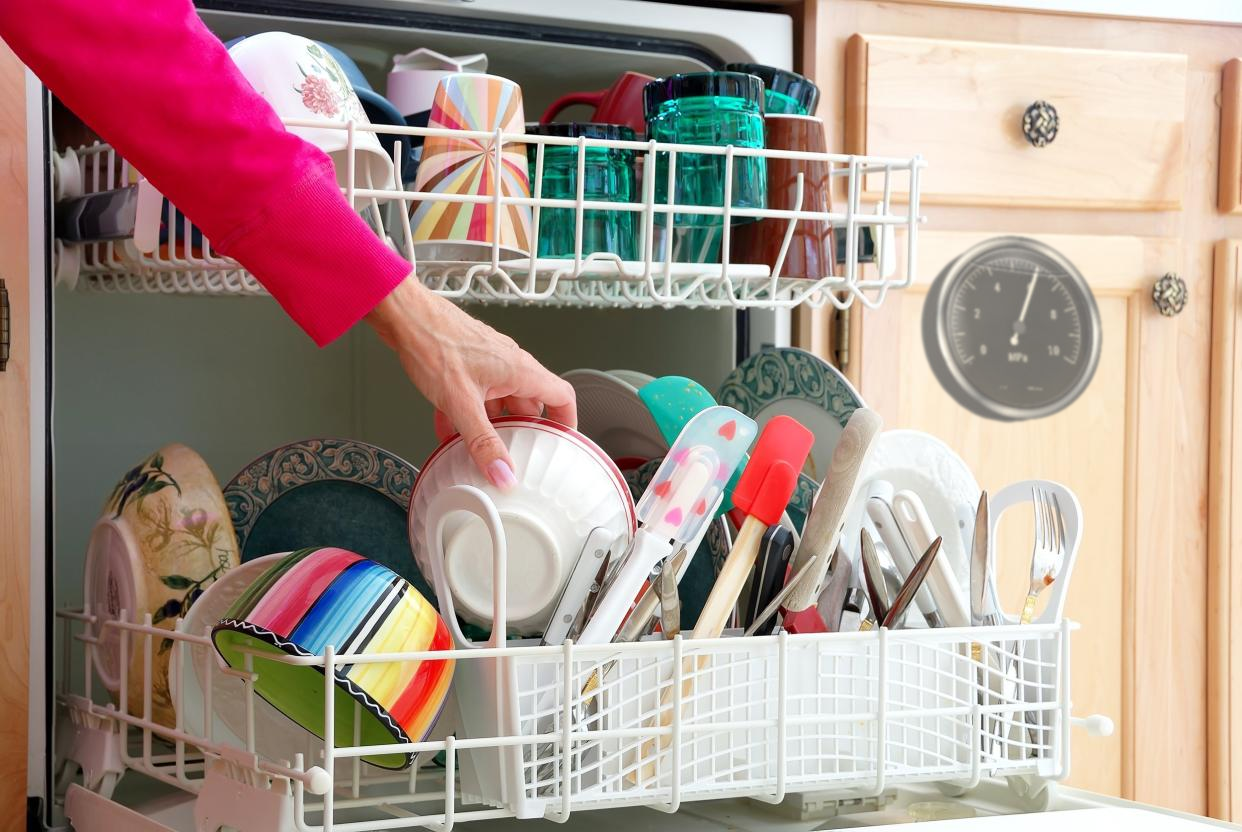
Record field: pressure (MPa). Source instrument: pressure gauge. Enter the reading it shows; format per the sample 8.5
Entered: 6
